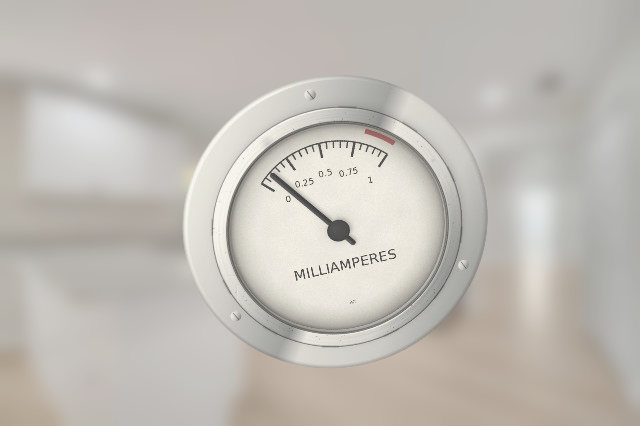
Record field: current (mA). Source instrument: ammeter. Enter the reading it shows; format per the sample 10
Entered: 0.1
